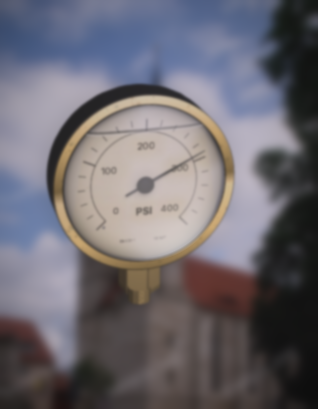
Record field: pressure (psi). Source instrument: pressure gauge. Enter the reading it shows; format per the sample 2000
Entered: 290
